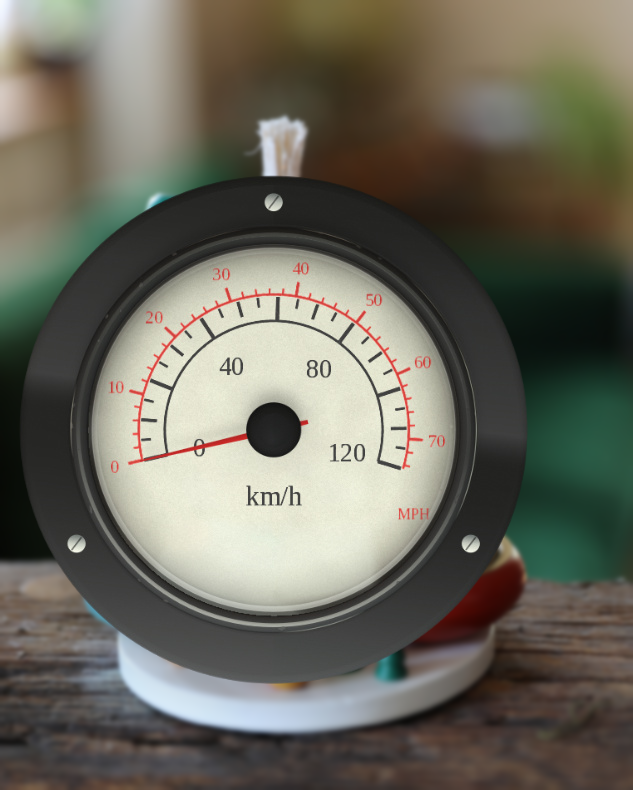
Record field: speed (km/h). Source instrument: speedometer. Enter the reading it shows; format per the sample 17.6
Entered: 0
